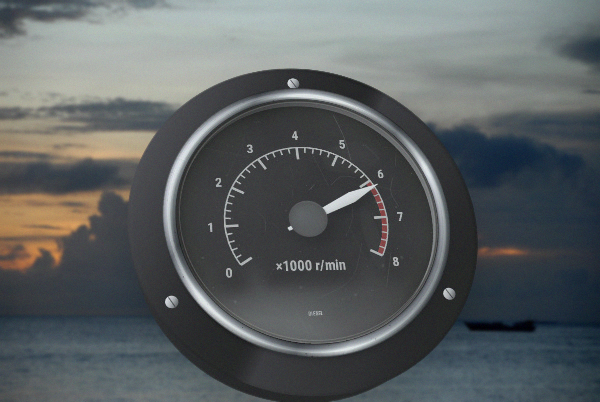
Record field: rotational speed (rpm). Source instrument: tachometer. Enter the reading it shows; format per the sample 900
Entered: 6200
